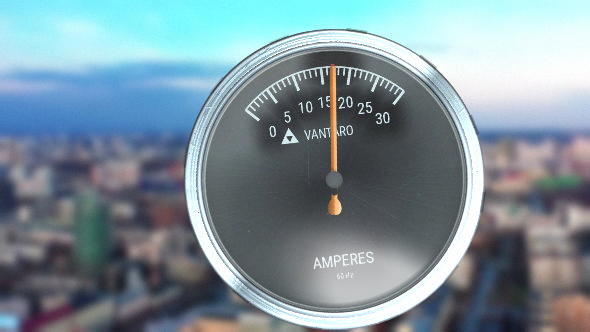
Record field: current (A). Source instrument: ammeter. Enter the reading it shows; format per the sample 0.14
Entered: 17
